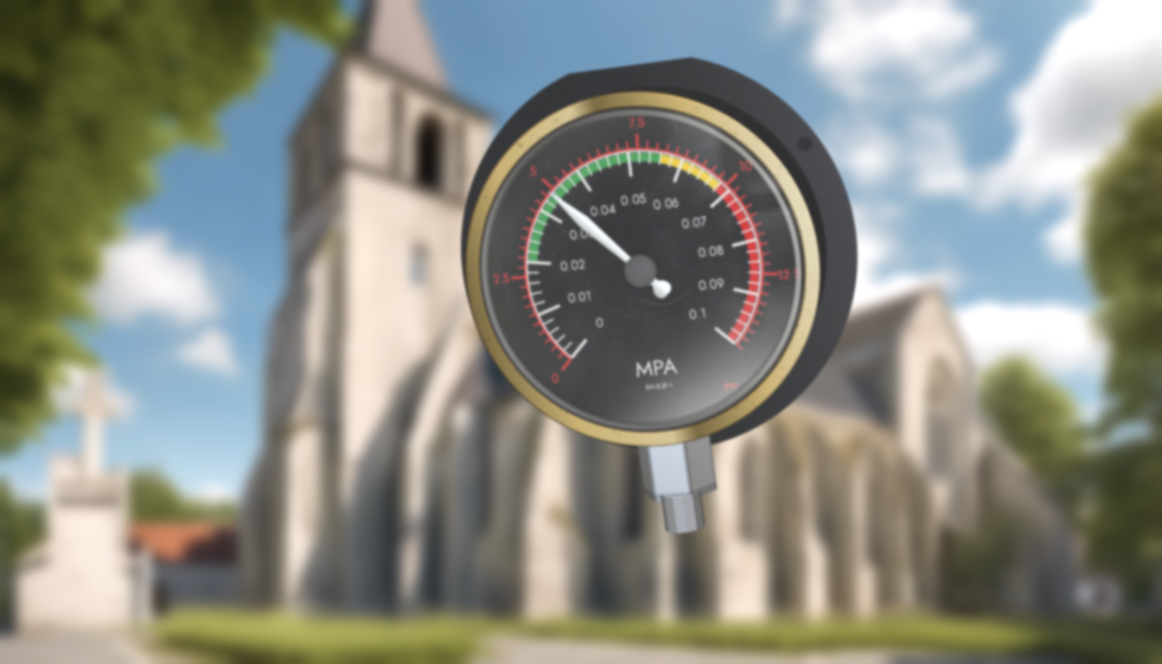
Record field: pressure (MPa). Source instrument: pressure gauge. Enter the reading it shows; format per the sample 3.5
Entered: 0.034
